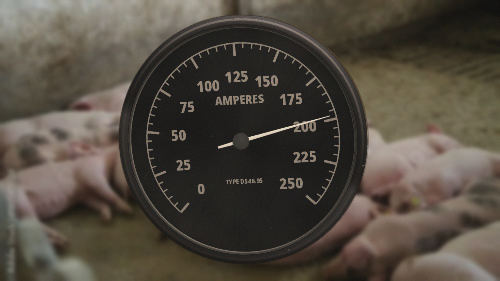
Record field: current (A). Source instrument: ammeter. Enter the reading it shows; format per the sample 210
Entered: 197.5
